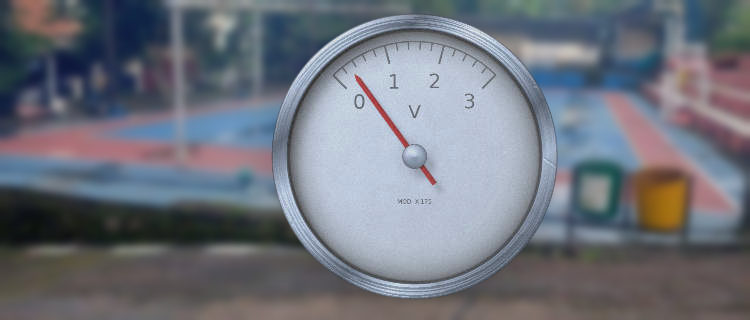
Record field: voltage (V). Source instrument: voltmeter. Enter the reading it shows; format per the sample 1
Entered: 0.3
